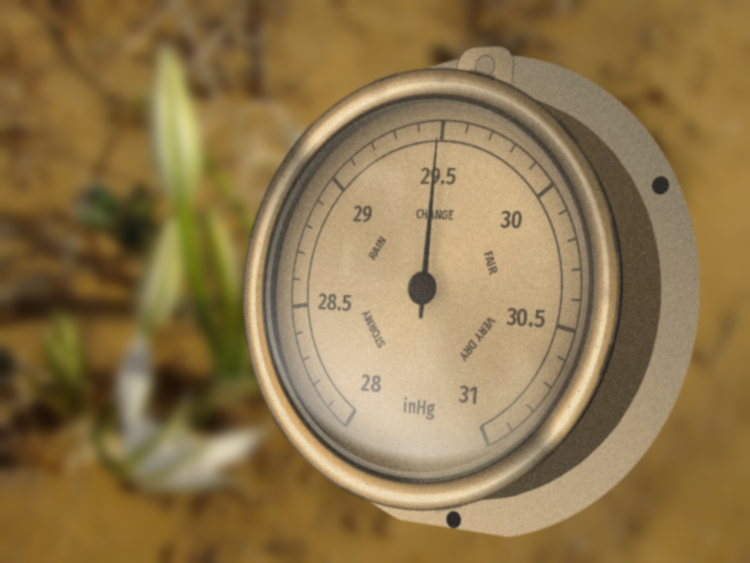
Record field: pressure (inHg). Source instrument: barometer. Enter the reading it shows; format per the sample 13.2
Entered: 29.5
